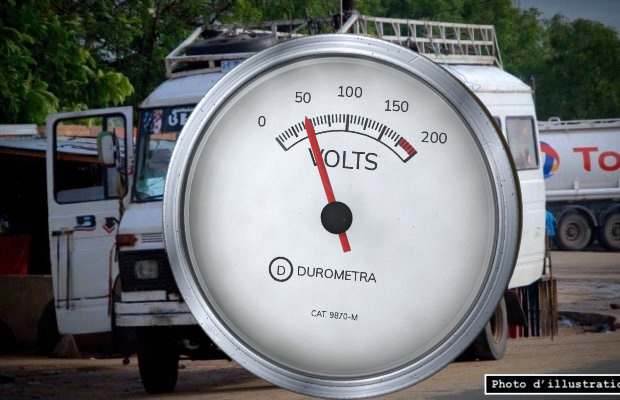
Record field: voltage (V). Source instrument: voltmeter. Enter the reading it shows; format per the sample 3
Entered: 50
